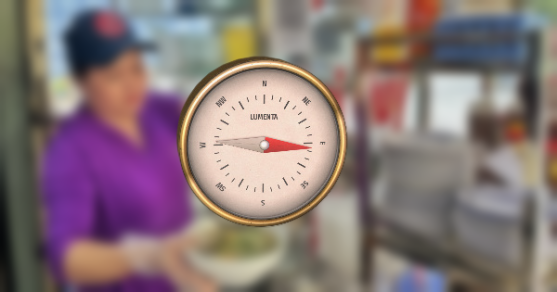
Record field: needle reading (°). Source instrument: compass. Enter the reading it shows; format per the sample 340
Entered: 95
